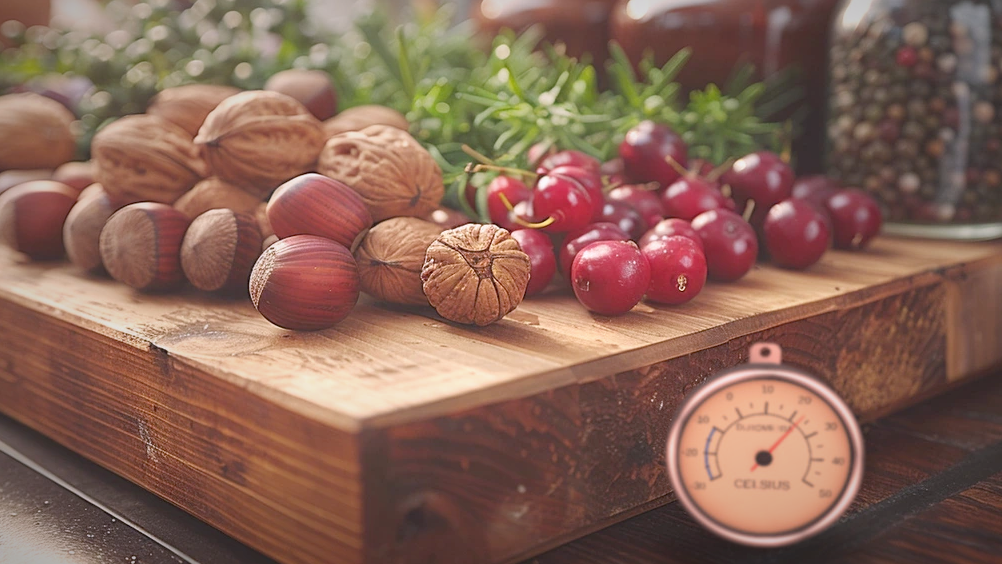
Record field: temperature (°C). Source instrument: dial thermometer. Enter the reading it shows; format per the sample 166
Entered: 22.5
